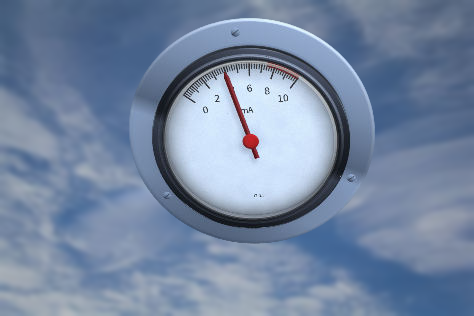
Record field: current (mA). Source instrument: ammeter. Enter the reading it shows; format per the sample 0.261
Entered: 4
